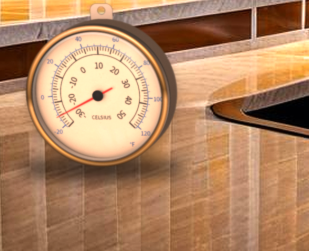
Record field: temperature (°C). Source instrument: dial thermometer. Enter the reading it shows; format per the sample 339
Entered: -25
